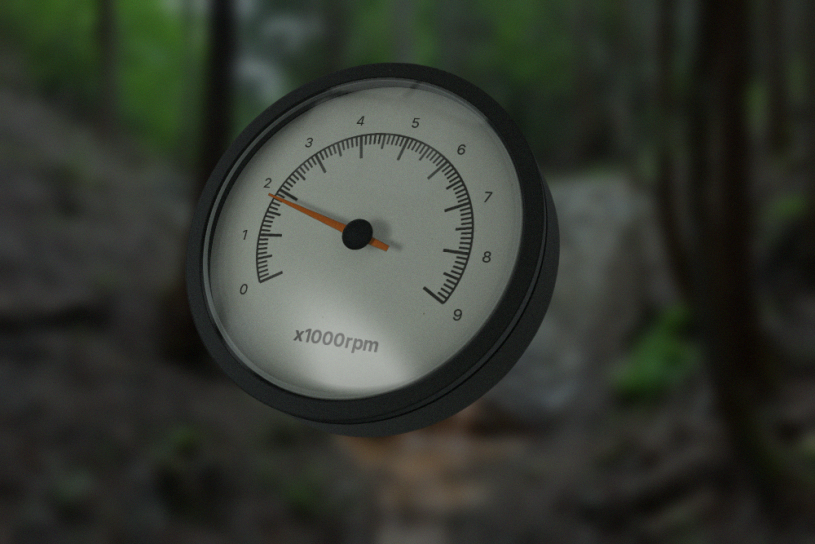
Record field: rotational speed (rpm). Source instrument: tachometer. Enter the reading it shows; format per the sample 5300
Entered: 1800
